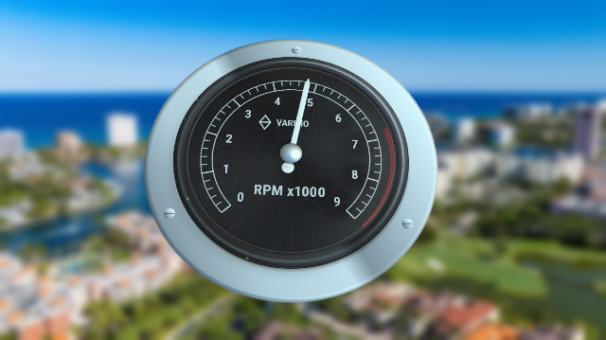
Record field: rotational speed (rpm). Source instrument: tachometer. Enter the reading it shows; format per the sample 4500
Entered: 4800
